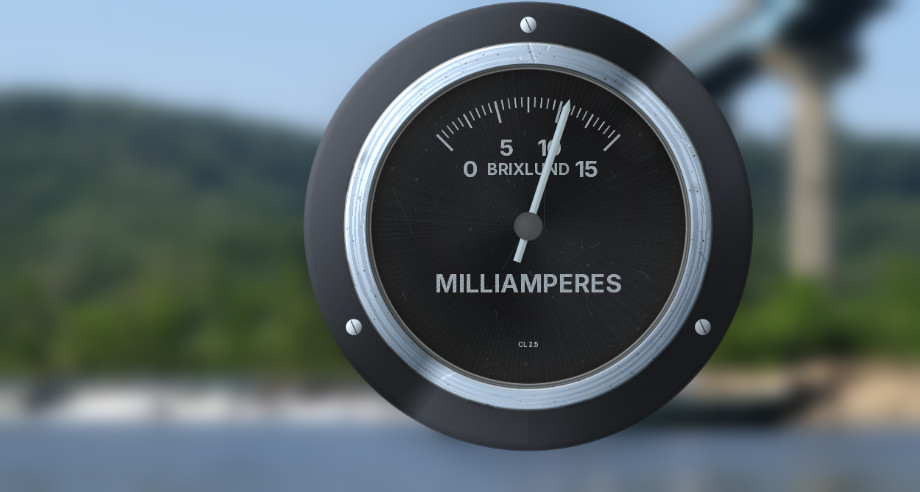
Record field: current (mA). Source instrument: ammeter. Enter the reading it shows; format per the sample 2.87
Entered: 10.5
